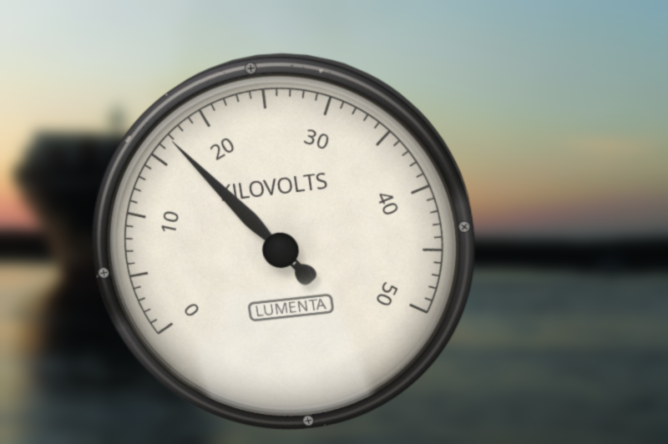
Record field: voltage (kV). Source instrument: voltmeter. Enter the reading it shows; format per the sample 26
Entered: 17
